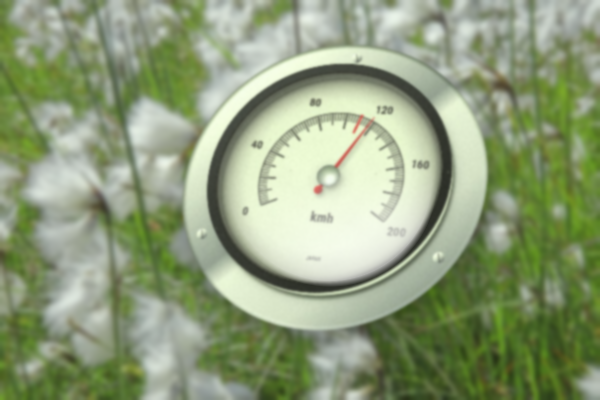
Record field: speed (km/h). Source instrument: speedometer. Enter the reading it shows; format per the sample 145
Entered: 120
